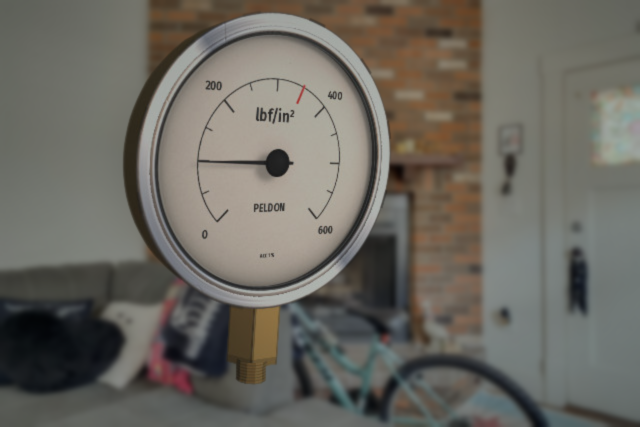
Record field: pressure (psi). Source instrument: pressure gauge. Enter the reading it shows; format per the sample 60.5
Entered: 100
